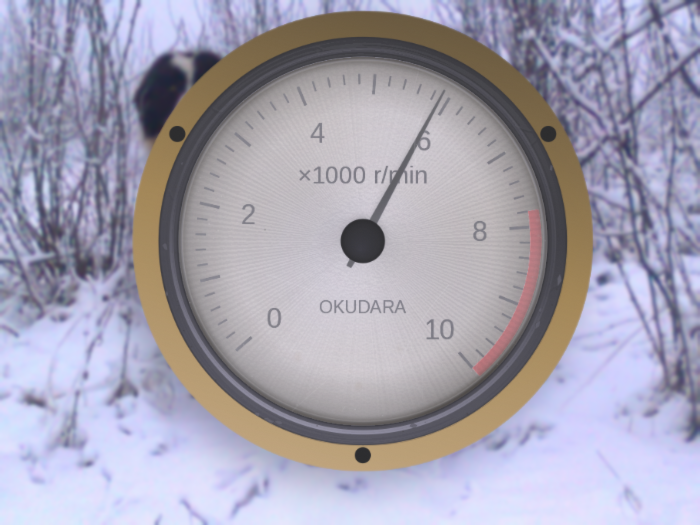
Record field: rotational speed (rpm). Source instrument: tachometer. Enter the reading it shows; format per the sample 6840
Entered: 5900
